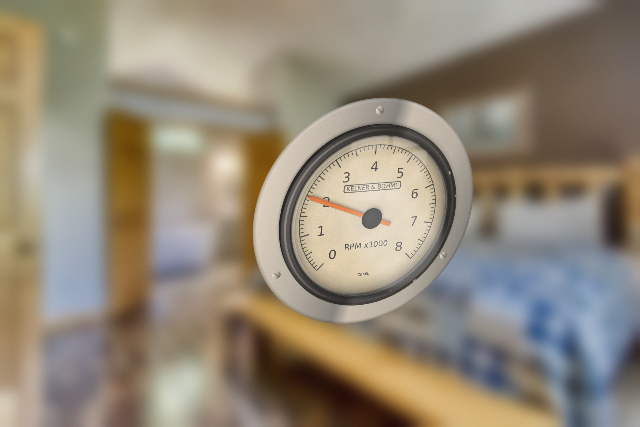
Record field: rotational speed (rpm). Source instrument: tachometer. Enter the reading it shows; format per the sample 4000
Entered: 2000
